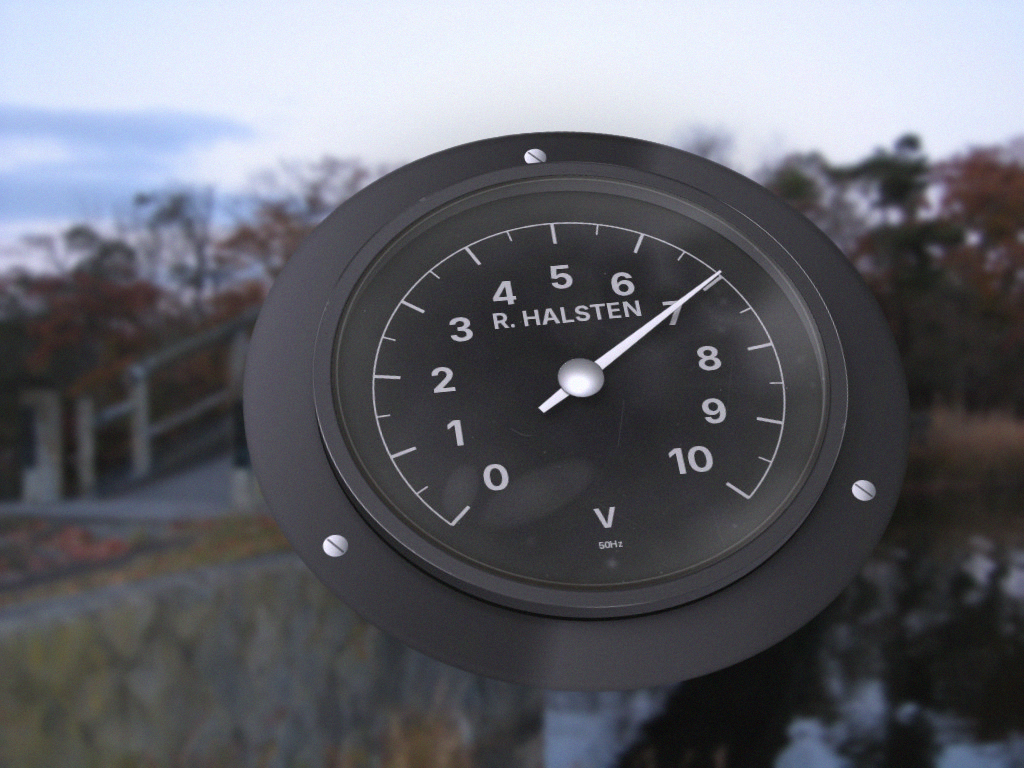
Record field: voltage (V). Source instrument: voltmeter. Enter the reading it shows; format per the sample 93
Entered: 7
